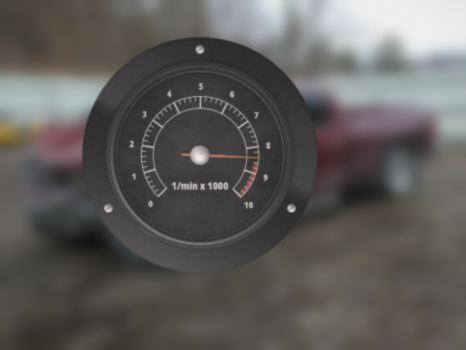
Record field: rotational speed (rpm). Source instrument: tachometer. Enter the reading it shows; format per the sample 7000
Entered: 8400
